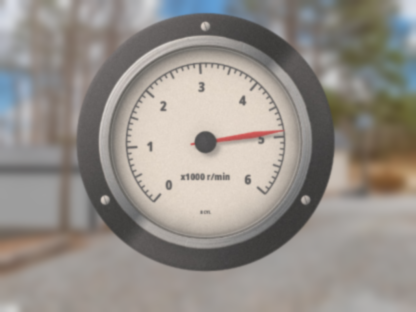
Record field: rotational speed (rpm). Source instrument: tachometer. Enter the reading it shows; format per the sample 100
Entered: 4900
